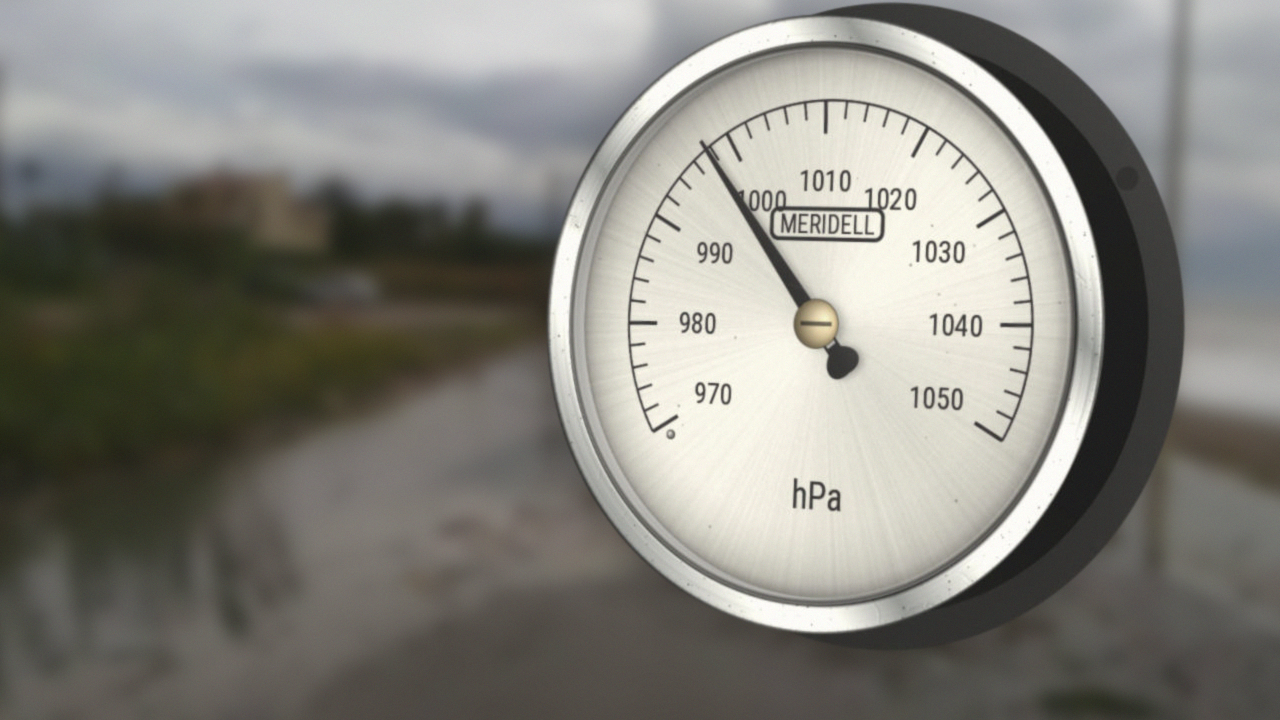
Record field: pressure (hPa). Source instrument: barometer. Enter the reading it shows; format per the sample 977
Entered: 998
